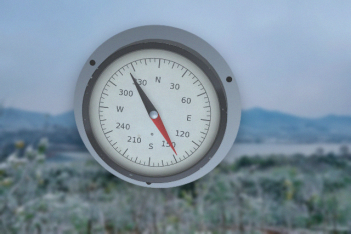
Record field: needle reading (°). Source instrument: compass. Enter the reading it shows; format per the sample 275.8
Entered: 145
